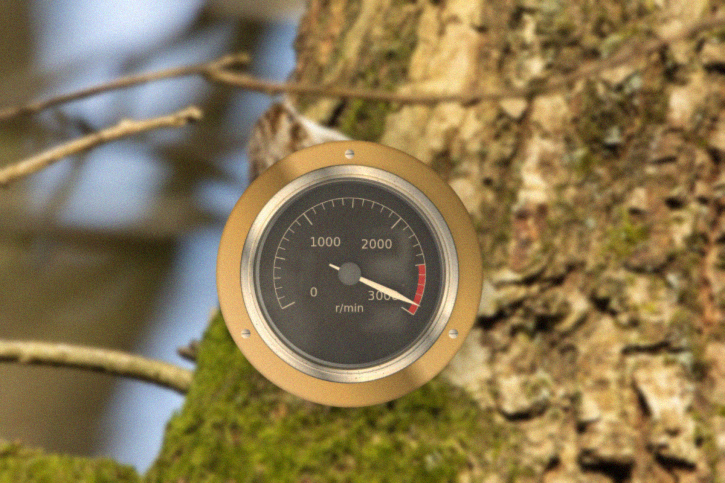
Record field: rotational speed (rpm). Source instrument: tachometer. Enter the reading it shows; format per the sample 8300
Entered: 2900
